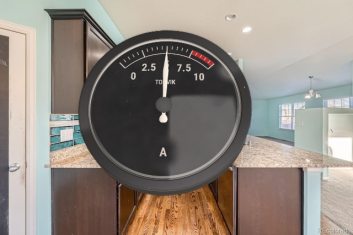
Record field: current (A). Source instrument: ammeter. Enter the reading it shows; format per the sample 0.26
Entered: 5
